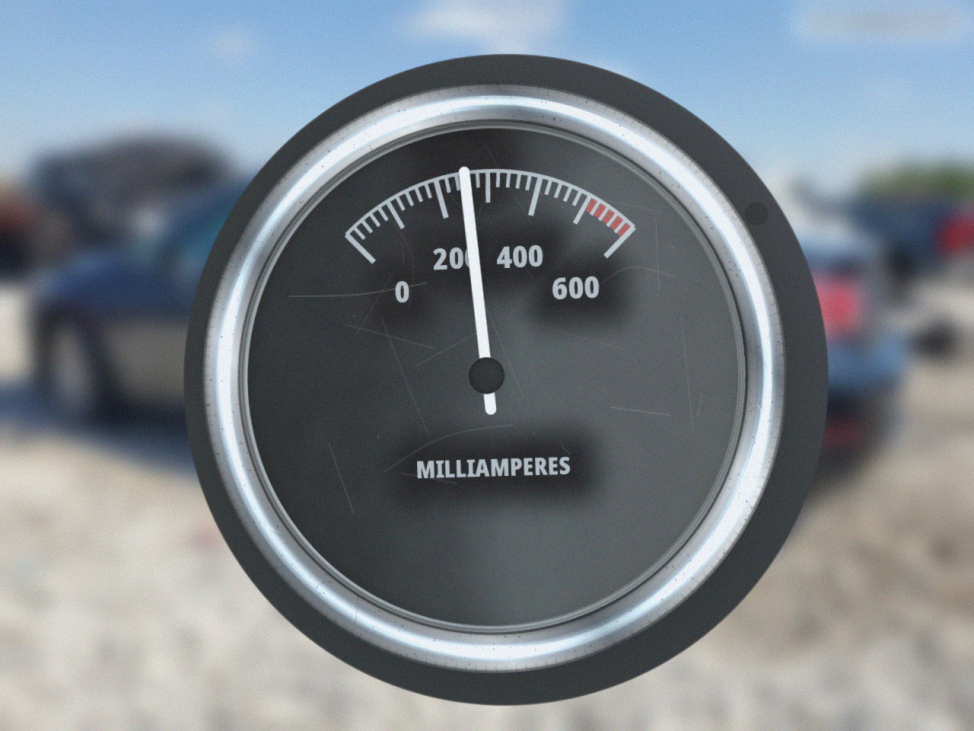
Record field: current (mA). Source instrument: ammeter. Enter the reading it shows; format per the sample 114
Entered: 260
